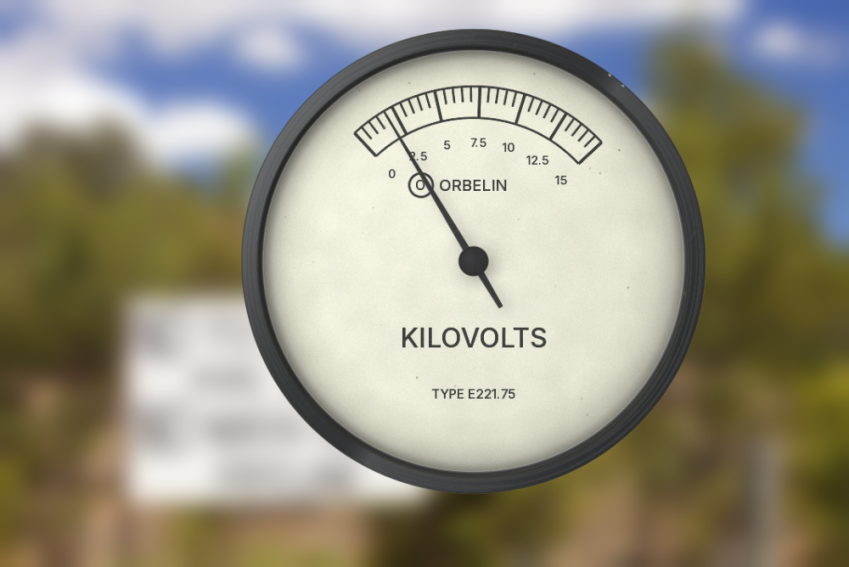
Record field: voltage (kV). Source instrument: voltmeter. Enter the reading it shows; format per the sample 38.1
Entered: 2
